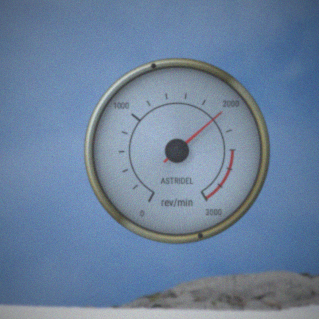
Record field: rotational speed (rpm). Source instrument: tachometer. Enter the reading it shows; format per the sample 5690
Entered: 2000
